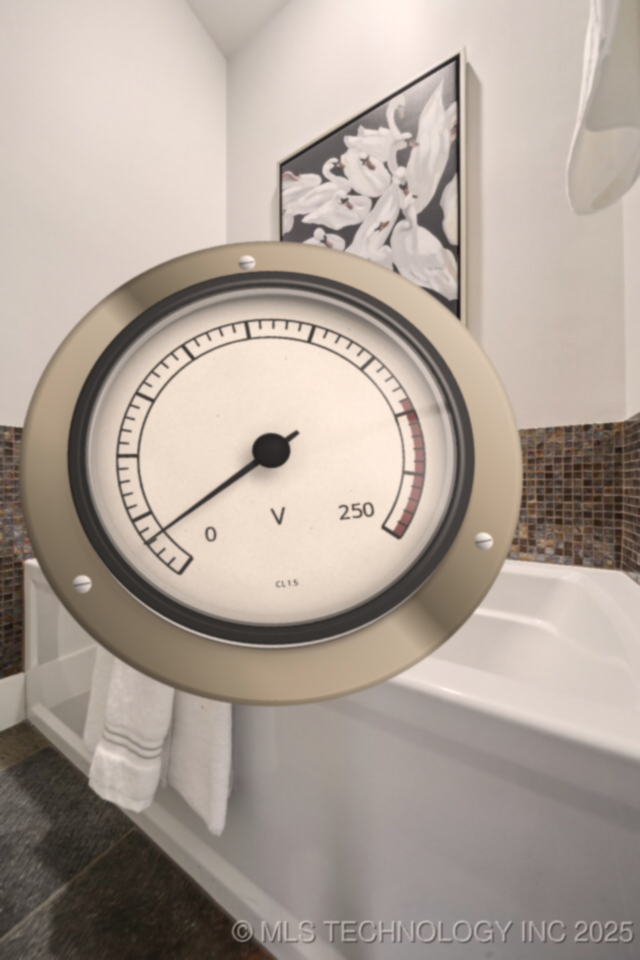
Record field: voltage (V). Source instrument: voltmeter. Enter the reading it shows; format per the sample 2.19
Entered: 15
